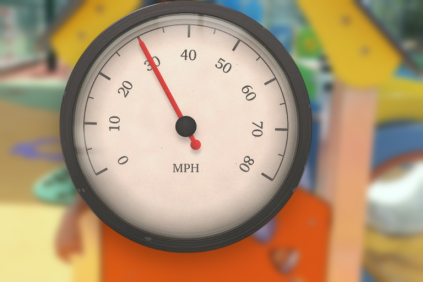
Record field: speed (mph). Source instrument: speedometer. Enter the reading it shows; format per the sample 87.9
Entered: 30
